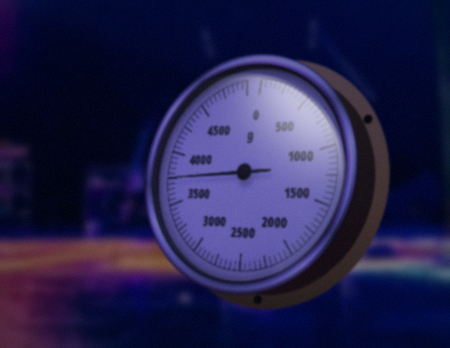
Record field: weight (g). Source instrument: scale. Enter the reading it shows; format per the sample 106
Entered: 3750
